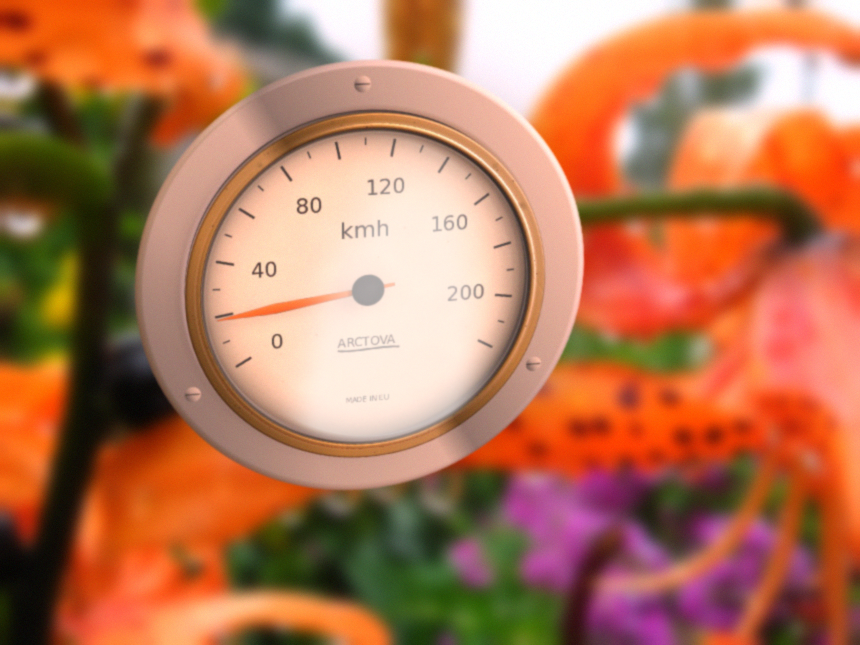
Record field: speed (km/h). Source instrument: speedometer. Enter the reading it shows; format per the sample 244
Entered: 20
